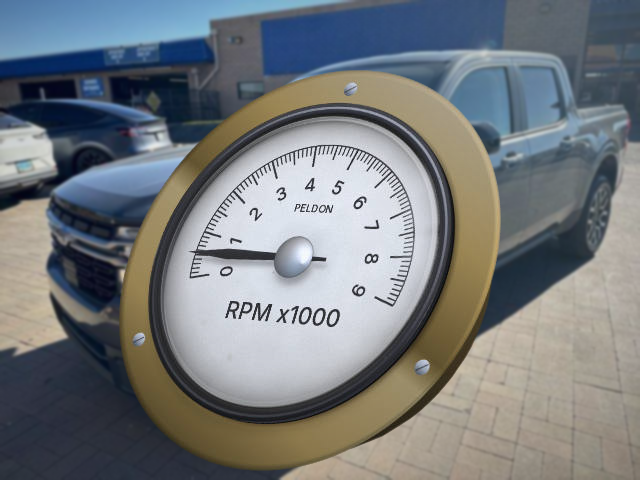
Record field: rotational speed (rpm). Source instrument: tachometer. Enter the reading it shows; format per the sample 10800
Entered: 500
